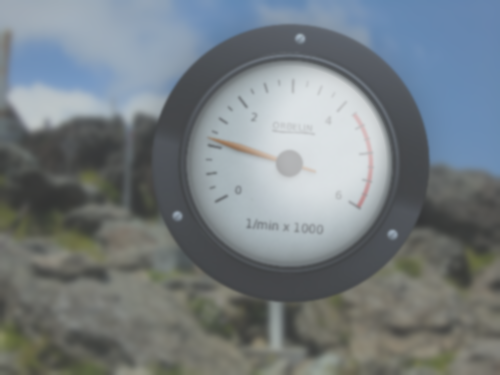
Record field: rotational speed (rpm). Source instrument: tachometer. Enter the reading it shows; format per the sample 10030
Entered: 1125
